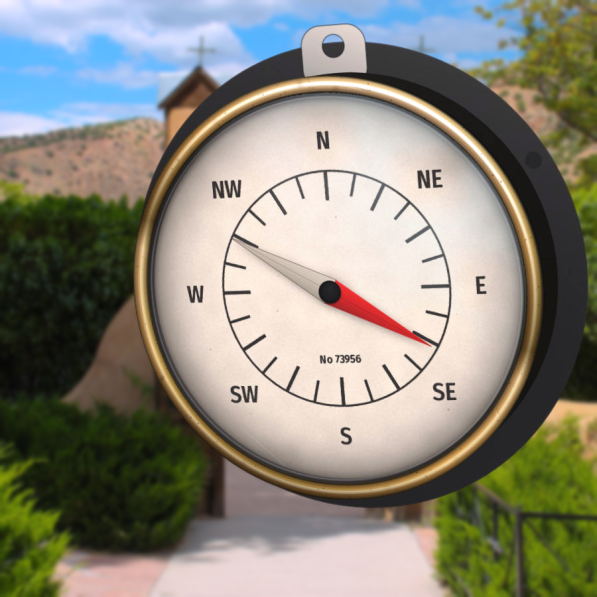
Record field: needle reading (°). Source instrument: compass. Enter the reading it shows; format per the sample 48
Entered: 120
